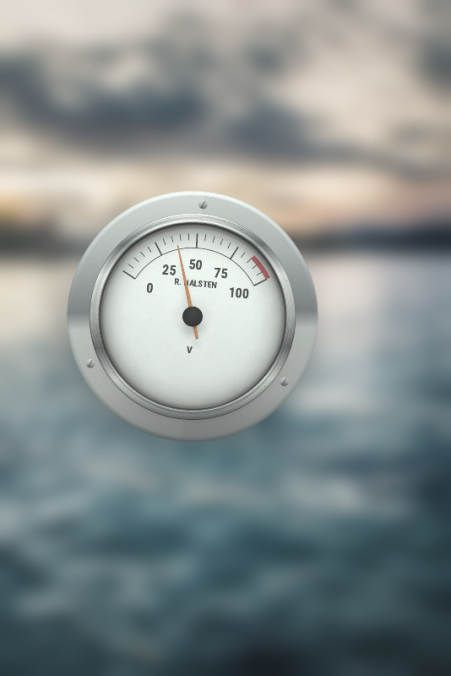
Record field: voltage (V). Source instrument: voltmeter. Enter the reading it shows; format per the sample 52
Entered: 37.5
